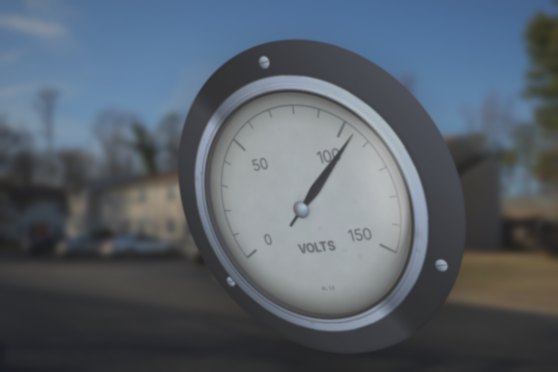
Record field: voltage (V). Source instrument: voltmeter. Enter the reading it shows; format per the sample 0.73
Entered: 105
